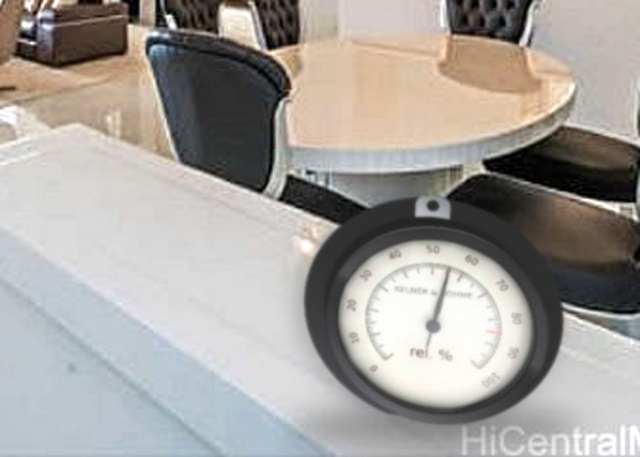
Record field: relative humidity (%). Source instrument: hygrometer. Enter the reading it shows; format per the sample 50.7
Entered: 55
